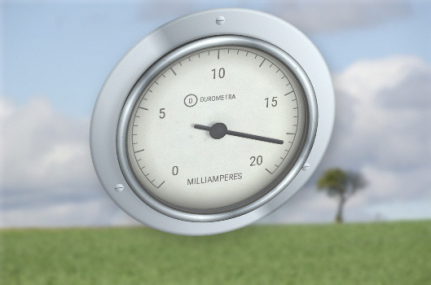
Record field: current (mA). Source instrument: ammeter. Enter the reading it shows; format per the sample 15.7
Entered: 18
